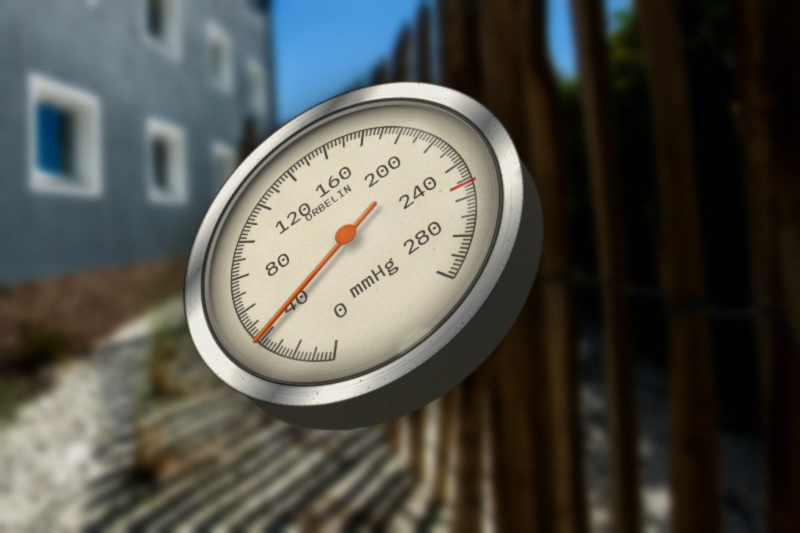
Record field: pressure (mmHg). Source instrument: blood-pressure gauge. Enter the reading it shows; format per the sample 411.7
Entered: 40
